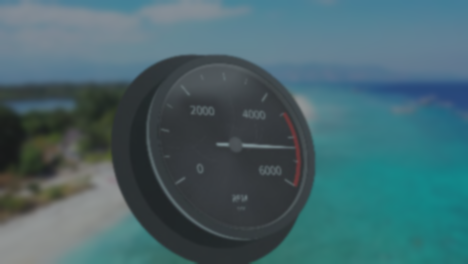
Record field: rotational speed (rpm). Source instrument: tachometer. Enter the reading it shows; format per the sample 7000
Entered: 5250
